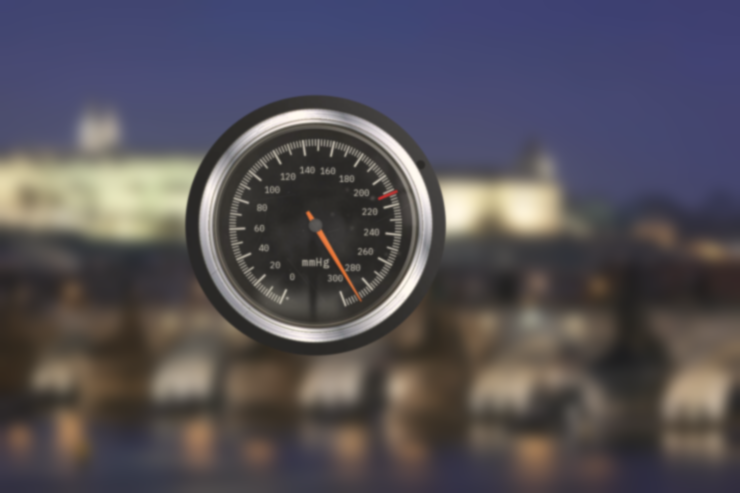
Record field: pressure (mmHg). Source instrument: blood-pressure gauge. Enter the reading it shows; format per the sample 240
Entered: 290
